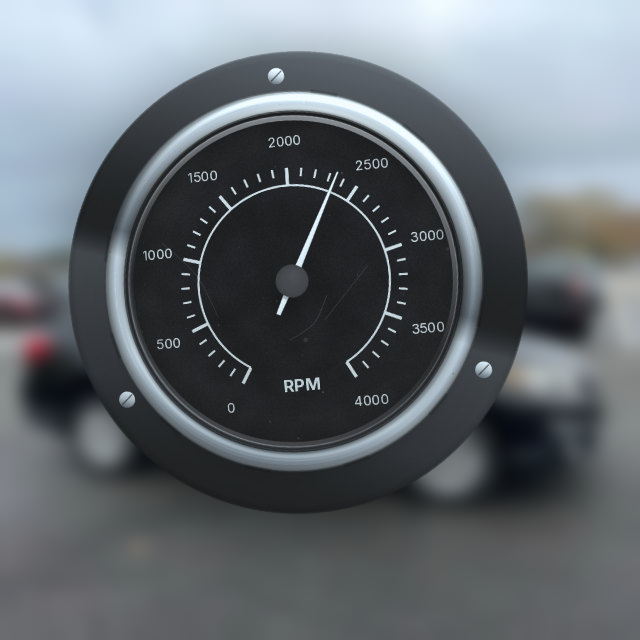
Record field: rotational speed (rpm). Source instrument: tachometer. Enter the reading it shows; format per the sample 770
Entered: 2350
